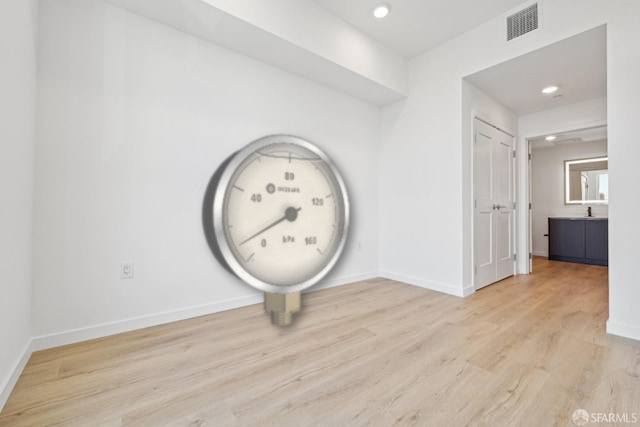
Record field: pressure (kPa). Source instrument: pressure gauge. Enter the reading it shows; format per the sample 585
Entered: 10
